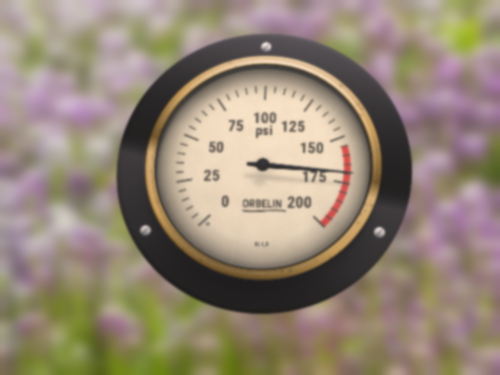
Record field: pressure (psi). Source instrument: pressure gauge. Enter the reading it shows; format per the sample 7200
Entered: 170
